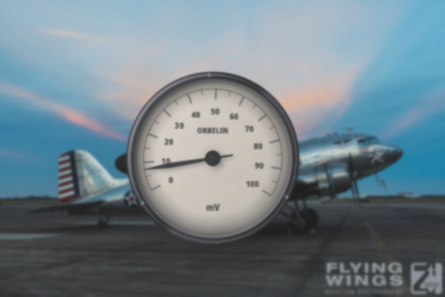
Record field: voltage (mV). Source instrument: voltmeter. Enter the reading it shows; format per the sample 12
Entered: 7.5
